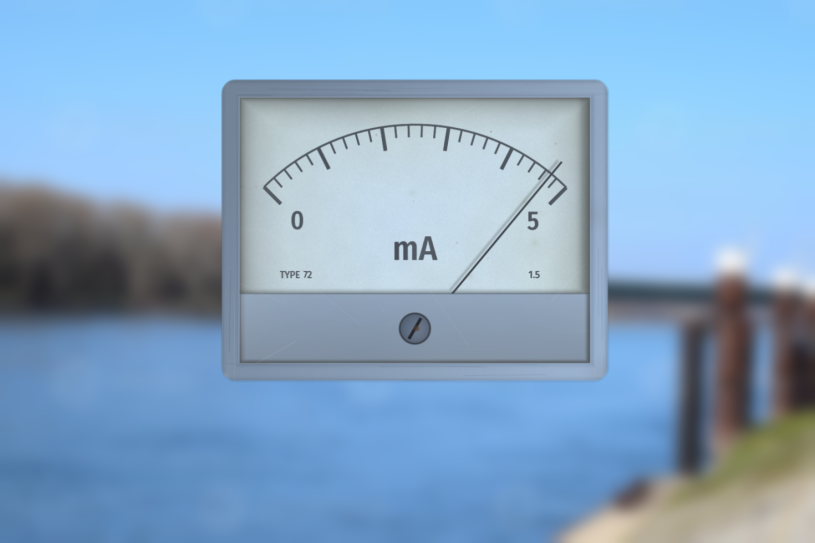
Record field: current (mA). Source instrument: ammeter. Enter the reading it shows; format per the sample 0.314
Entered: 4.7
